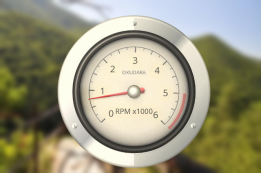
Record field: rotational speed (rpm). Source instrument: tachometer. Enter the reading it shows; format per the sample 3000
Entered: 750
